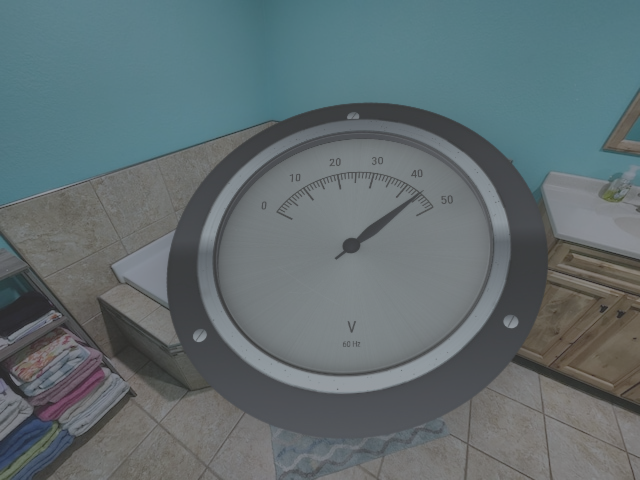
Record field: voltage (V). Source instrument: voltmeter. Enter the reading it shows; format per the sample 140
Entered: 45
